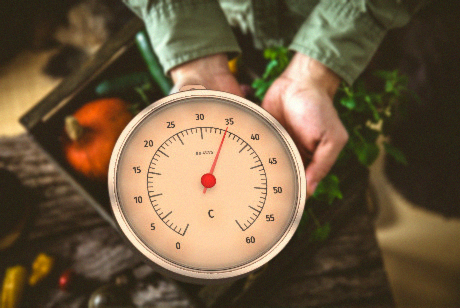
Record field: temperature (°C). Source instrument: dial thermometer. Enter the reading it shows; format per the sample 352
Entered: 35
